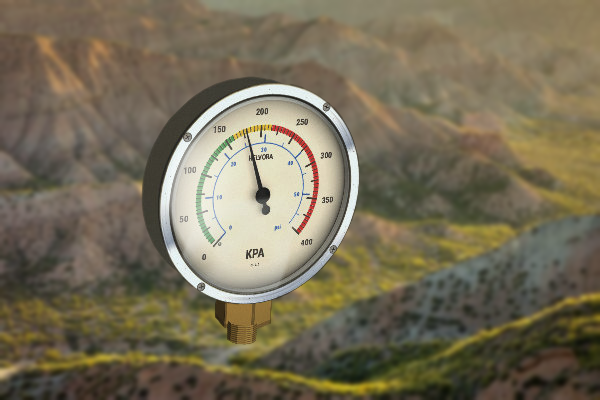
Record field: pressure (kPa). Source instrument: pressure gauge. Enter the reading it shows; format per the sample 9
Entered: 175
